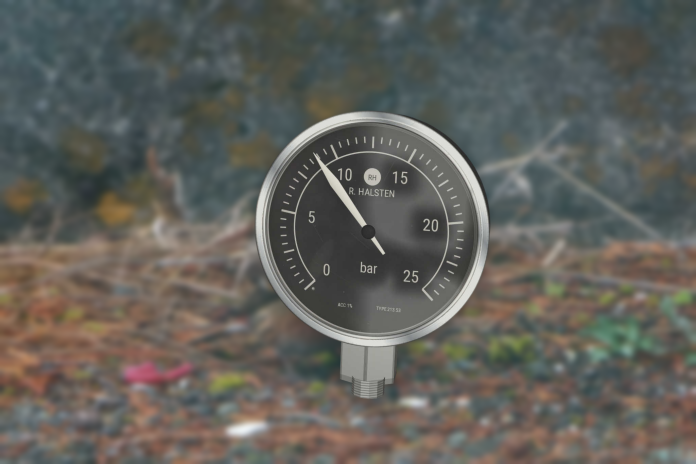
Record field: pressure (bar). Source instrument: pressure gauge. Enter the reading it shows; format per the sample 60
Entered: 9
